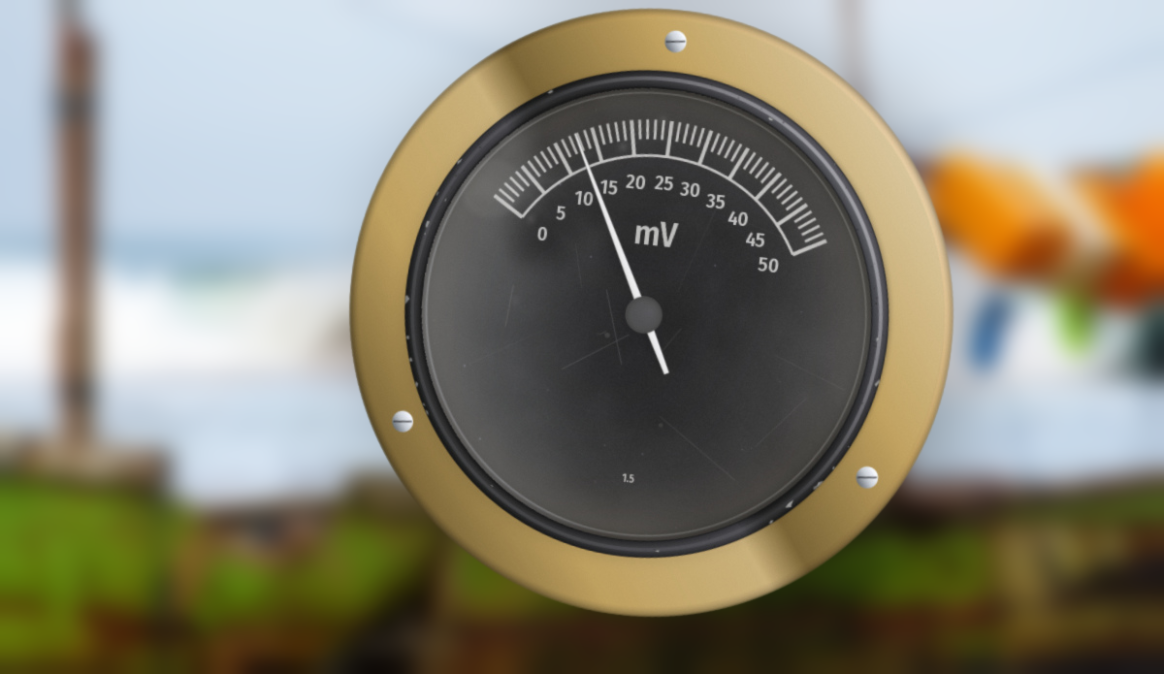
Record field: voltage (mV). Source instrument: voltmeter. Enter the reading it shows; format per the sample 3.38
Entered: 13
